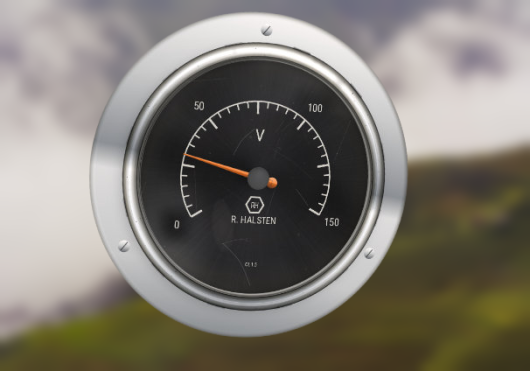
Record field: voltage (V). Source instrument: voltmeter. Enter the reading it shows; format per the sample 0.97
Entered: 30
